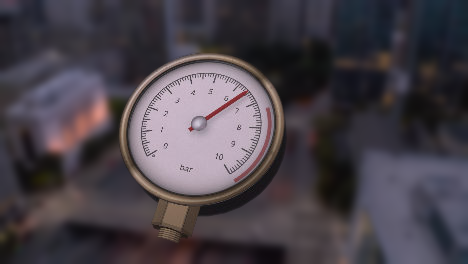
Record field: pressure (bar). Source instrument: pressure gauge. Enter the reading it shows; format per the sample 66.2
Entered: 6.5
